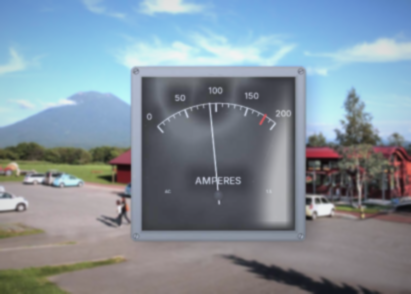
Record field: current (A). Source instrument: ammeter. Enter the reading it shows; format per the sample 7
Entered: 90
